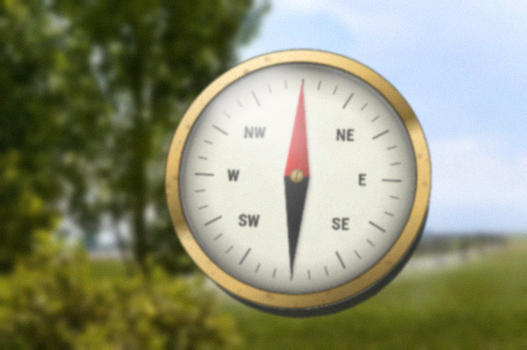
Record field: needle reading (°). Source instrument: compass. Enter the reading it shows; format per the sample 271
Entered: 0
